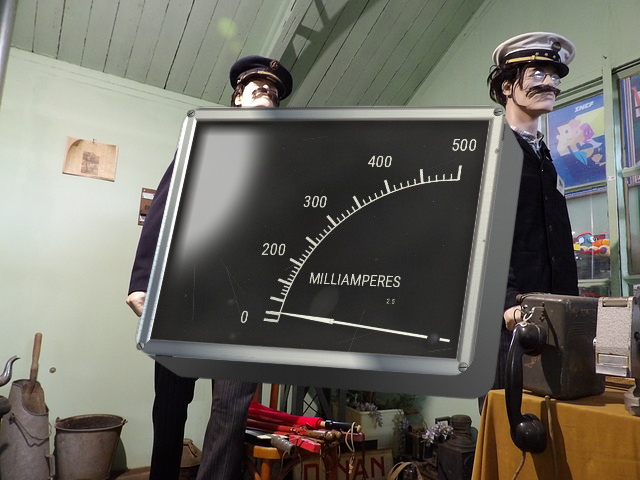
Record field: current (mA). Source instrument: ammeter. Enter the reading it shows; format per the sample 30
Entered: 50
